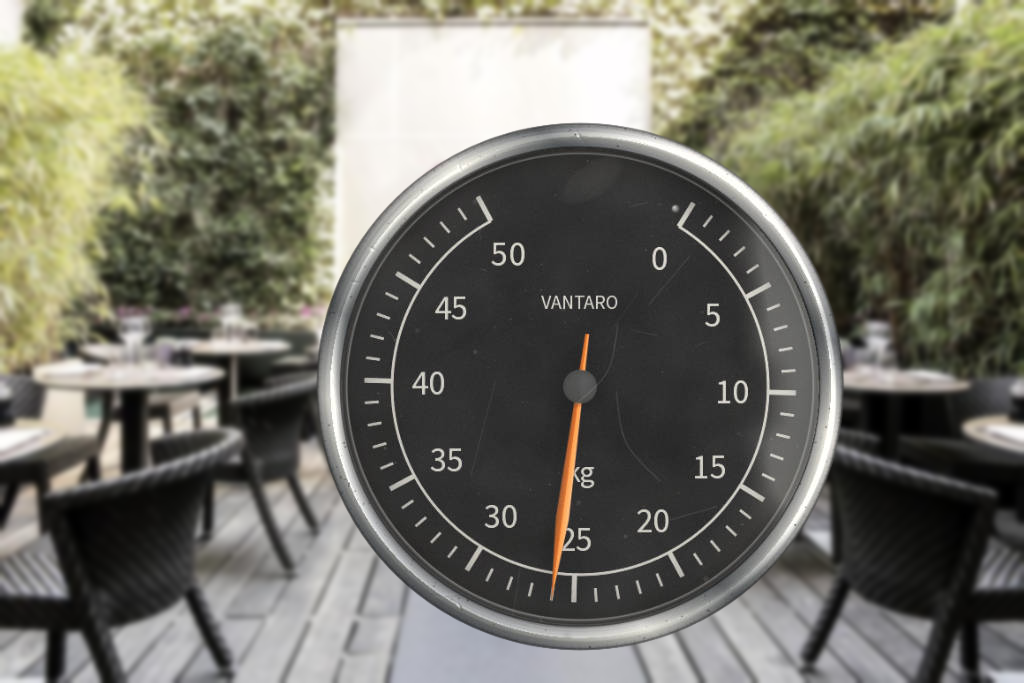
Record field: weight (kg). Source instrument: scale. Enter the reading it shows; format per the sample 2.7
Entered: 26
